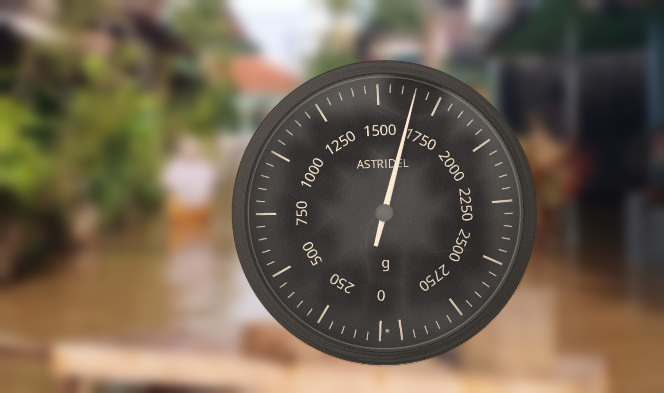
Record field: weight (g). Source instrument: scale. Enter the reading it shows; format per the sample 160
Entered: 1650
